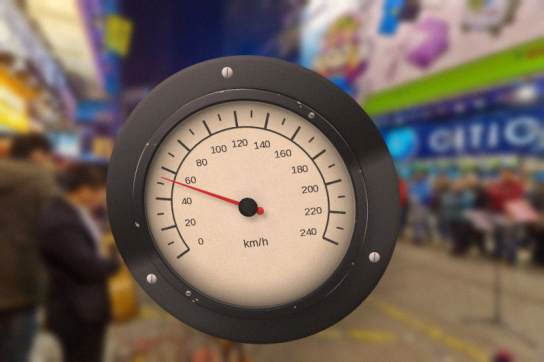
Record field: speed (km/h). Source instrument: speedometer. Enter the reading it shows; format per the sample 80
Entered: 55
